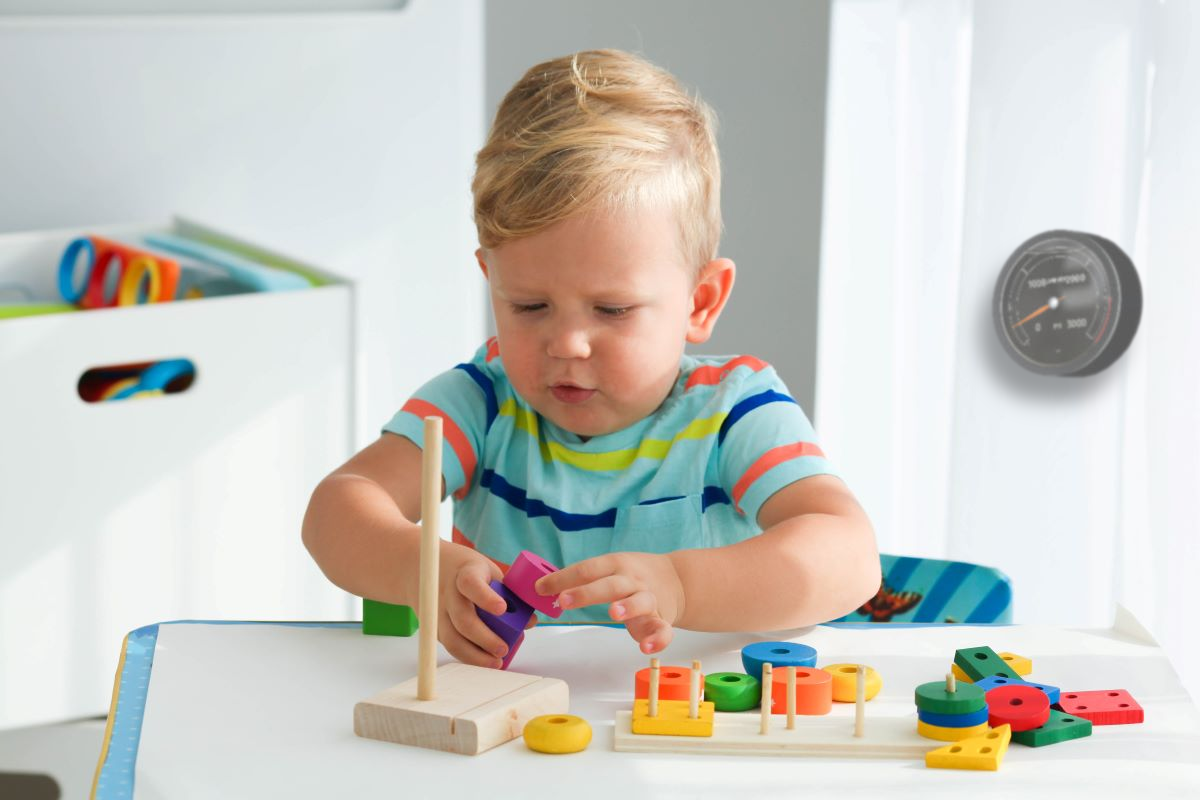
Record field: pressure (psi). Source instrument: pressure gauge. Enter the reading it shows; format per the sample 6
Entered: 250
